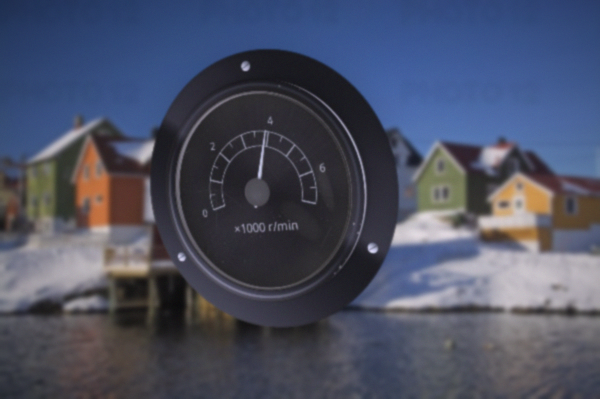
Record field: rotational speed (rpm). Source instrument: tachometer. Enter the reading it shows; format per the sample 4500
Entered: 4000
